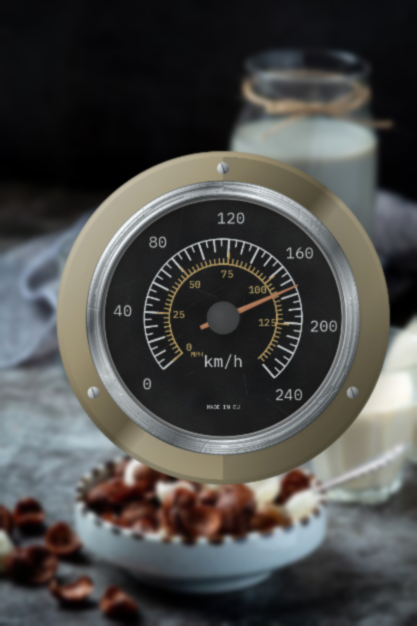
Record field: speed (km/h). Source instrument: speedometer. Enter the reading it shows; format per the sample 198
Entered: 175
